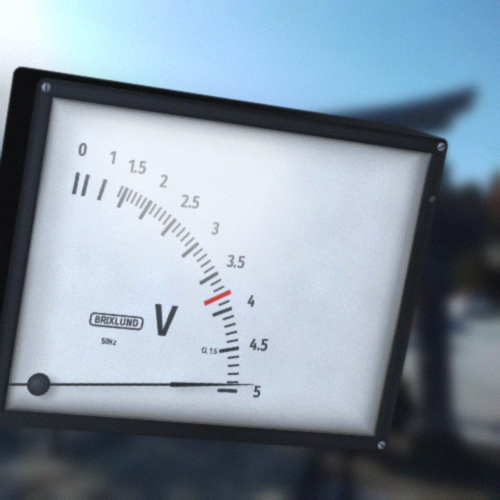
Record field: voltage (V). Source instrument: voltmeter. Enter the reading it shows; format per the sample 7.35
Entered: 4.9
